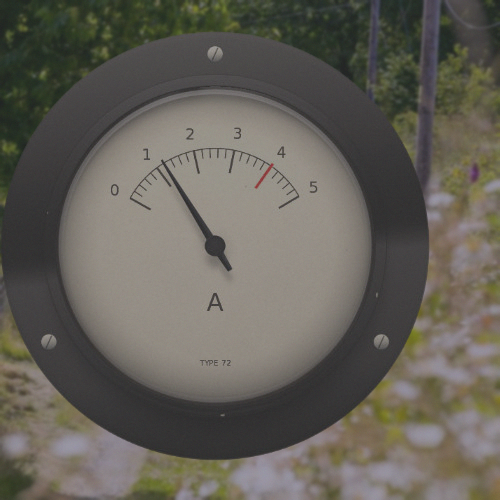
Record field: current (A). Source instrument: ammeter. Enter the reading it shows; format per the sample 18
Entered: 1.2
